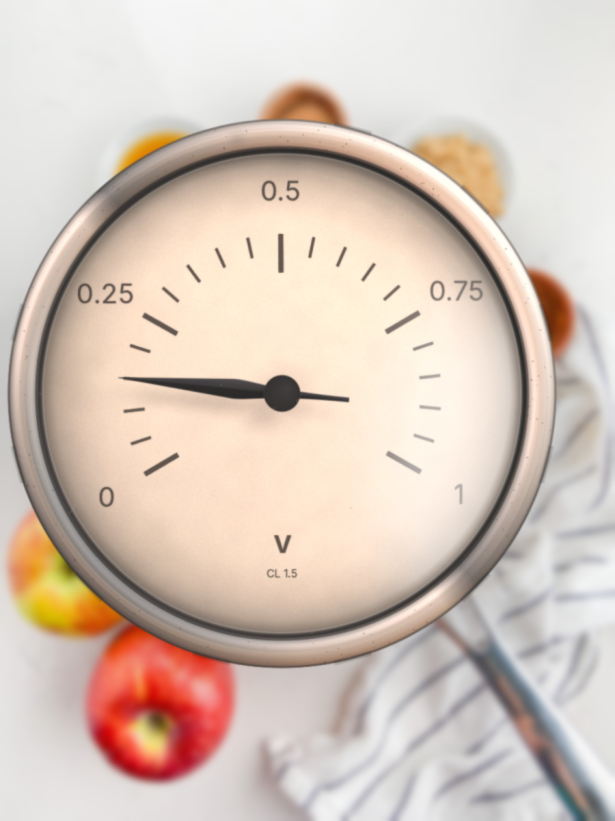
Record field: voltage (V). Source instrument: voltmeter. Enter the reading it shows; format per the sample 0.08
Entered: 0.15
